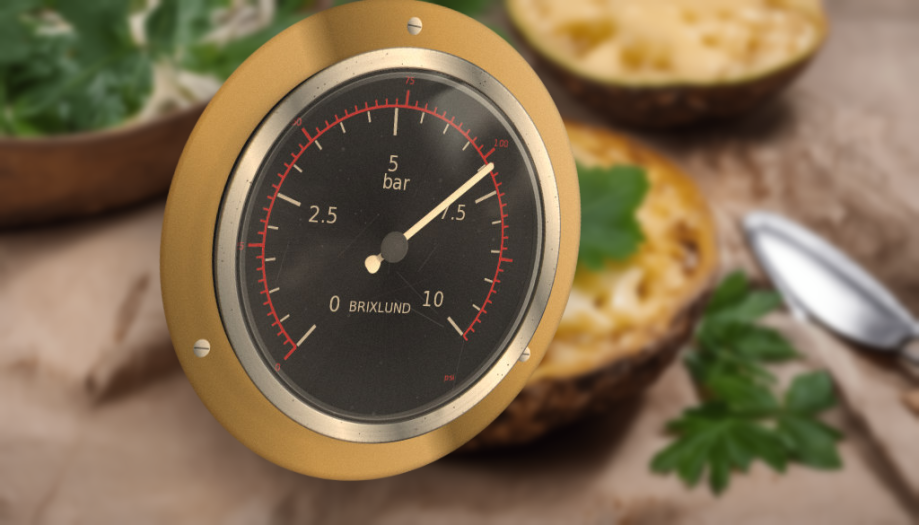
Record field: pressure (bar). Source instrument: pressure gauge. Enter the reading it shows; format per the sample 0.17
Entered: 7
